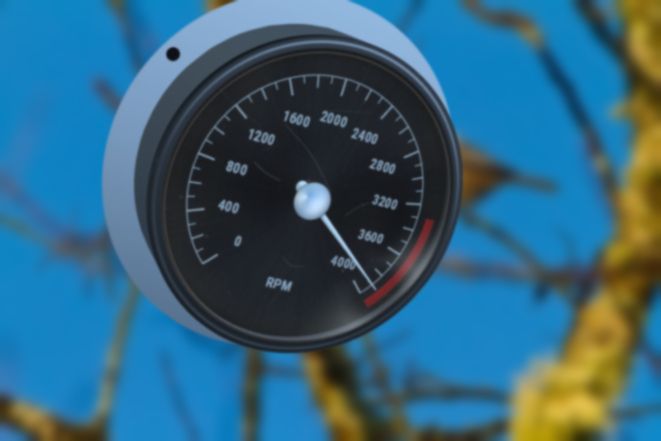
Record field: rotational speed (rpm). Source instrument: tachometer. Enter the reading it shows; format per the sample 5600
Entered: 3900
